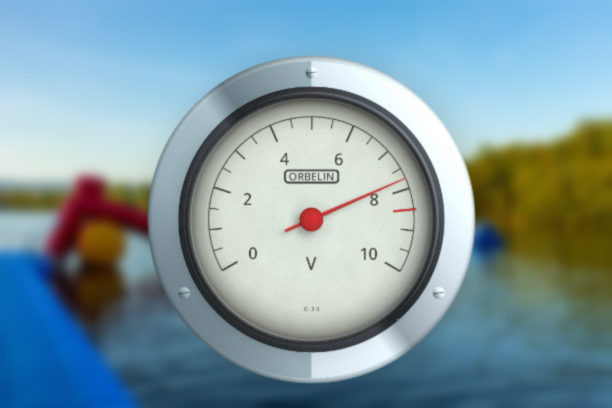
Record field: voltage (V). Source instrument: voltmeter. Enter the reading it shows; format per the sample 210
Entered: 7.75
